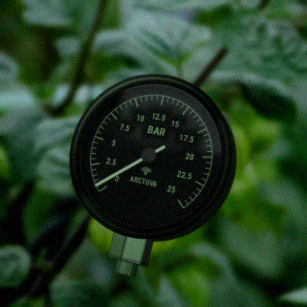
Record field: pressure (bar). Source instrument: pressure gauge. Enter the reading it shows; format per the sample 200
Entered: 0.5
